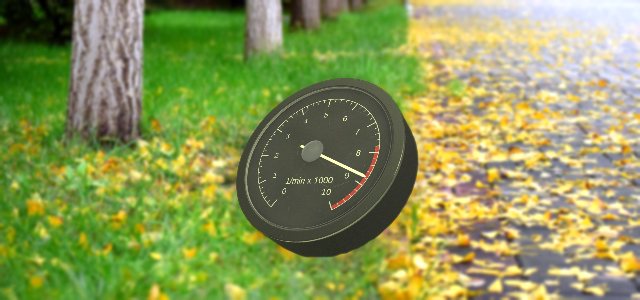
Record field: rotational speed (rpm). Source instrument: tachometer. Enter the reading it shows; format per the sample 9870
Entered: 8800
